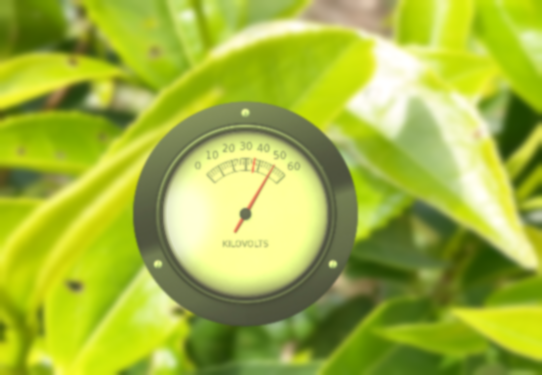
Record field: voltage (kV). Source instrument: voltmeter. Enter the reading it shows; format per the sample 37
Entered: 50
